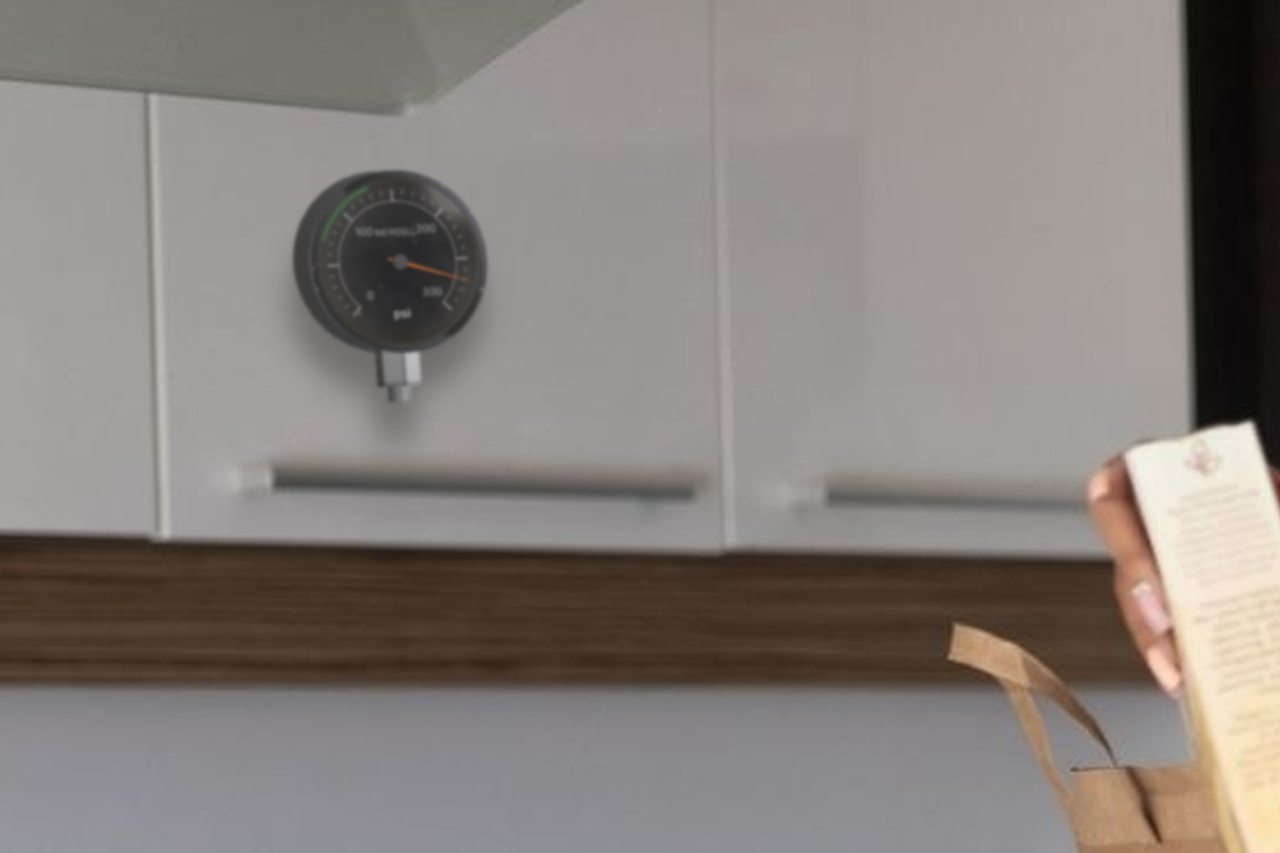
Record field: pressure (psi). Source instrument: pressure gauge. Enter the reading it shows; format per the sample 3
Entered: 270
